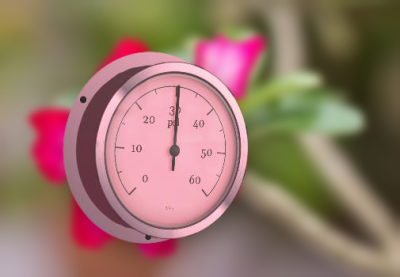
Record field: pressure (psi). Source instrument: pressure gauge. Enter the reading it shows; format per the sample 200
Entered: 30
